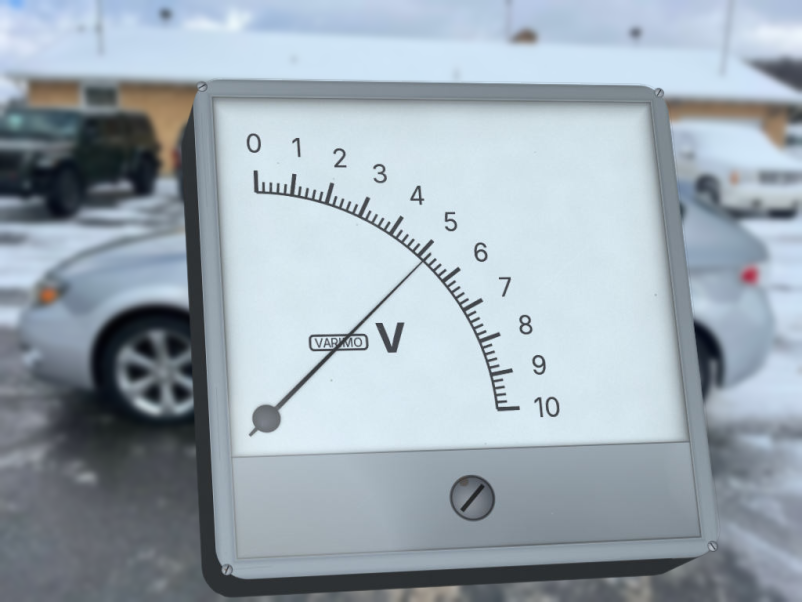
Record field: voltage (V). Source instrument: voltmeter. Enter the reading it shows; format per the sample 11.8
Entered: 5.2
